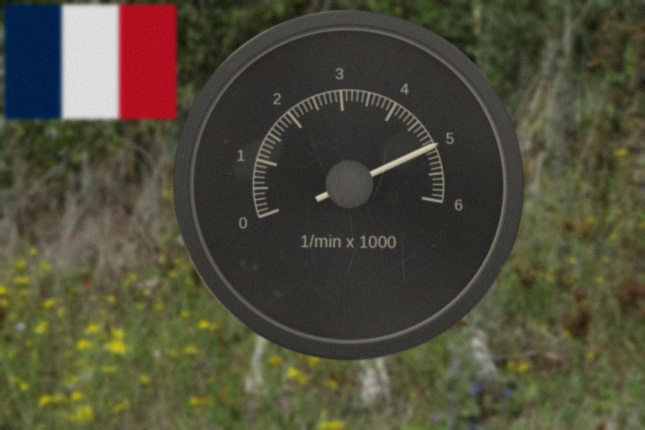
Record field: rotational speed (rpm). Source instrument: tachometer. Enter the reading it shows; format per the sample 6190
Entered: 5000
